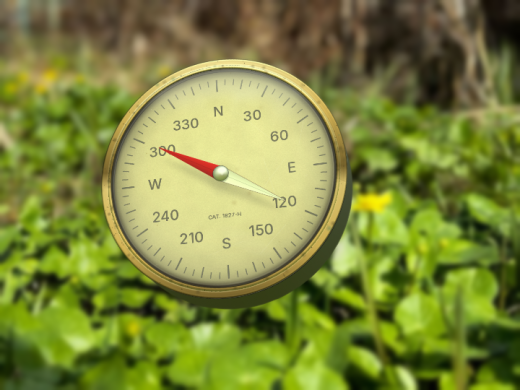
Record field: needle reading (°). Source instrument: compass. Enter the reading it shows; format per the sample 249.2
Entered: 300
